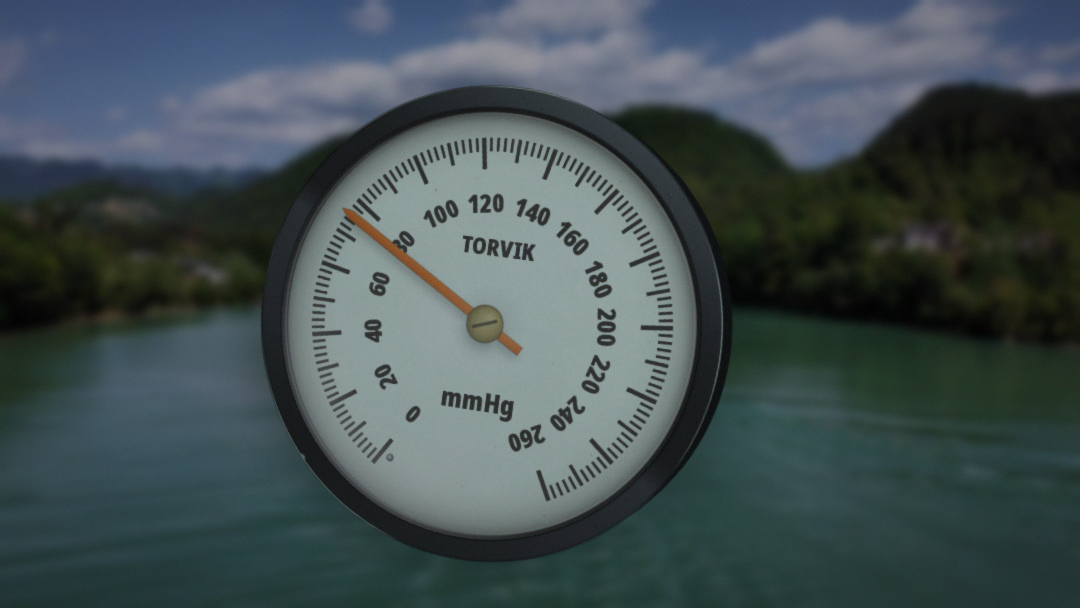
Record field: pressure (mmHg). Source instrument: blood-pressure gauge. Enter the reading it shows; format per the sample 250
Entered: 76
